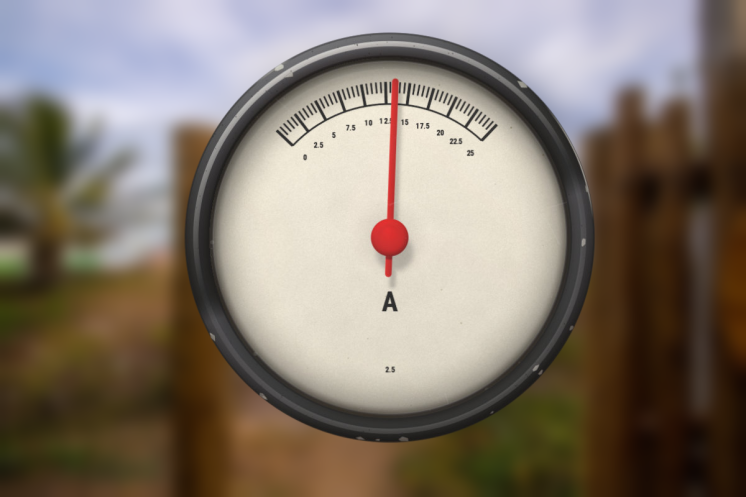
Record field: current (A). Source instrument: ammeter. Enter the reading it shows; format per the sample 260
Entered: 13.5
